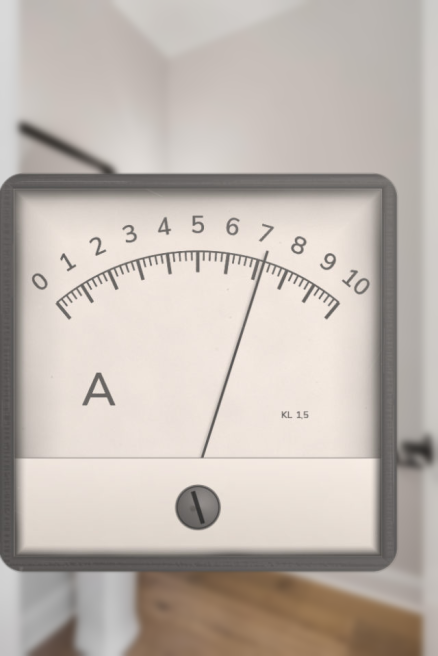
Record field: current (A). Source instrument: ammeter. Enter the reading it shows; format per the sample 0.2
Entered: 7.2
